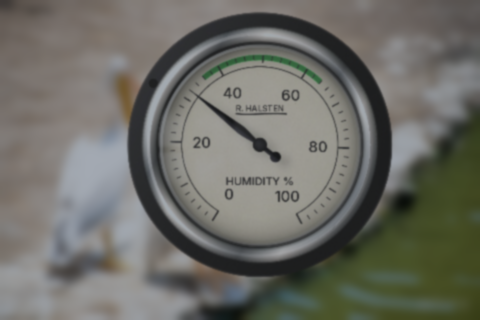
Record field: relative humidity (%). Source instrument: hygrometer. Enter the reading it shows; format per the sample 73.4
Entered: 32
